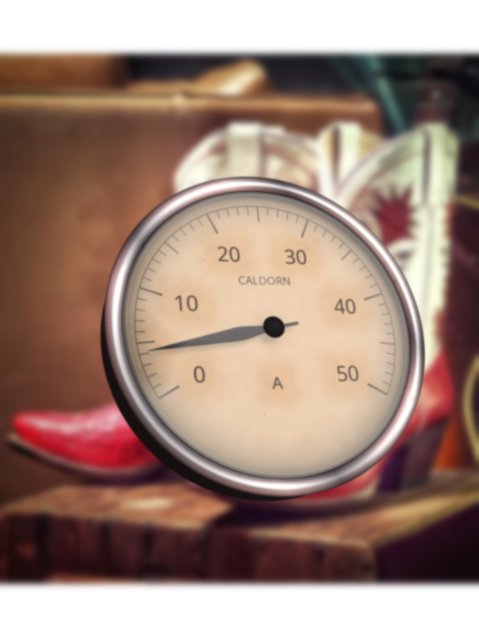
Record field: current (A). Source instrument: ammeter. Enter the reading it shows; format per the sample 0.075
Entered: 4
